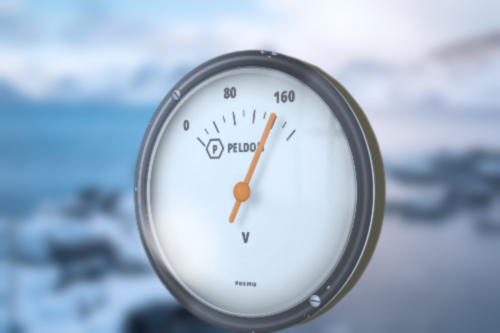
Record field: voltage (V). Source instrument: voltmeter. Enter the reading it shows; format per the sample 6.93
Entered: 160
